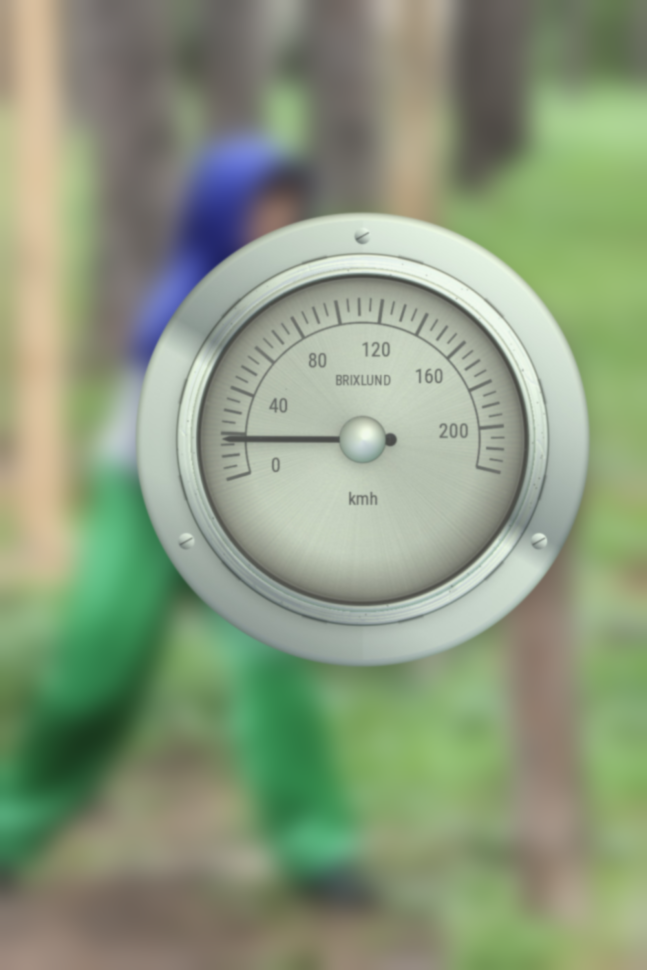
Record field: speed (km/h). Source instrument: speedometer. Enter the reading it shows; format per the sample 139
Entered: 17.5
